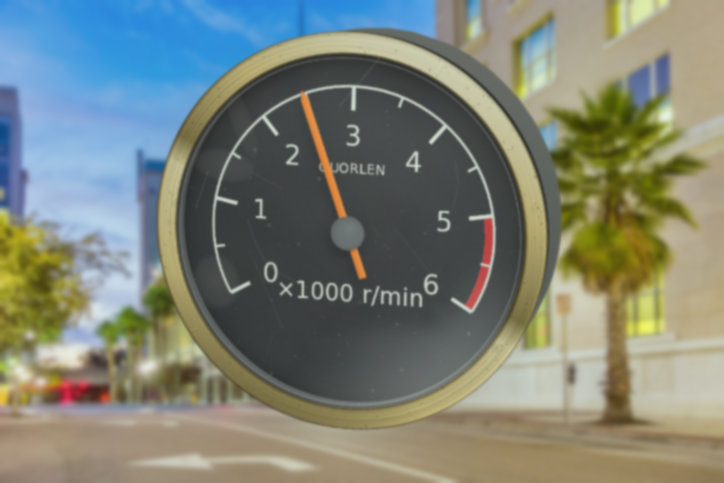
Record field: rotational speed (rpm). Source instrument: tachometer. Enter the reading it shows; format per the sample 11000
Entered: 2500
